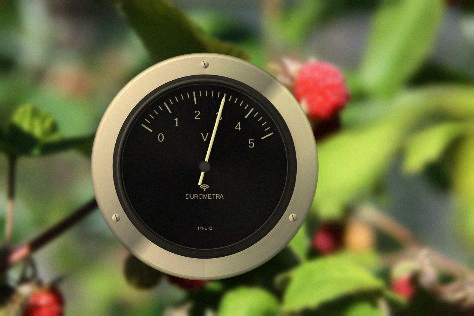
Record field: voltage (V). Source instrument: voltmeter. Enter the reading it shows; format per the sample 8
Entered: 3
